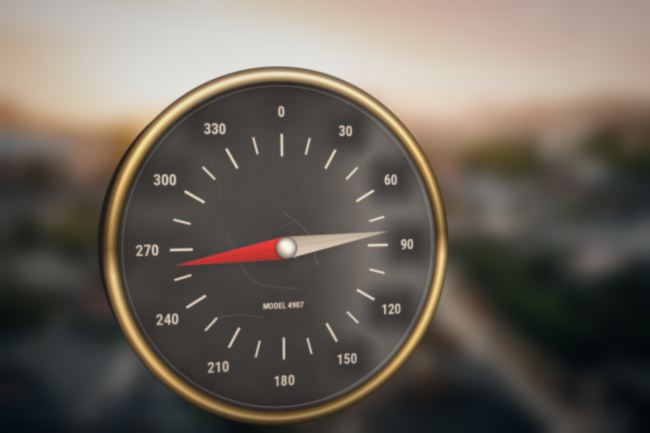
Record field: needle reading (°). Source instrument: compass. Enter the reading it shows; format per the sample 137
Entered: 262.5
